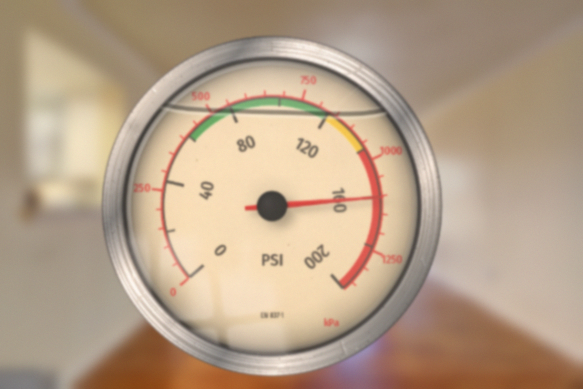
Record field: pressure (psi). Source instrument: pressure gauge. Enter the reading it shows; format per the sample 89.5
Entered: 160
